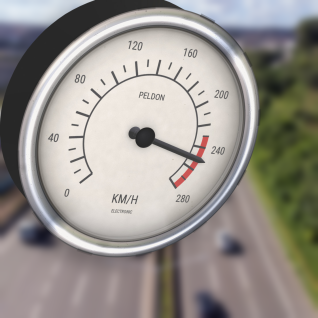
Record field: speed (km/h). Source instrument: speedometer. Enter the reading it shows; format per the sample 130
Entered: 250
